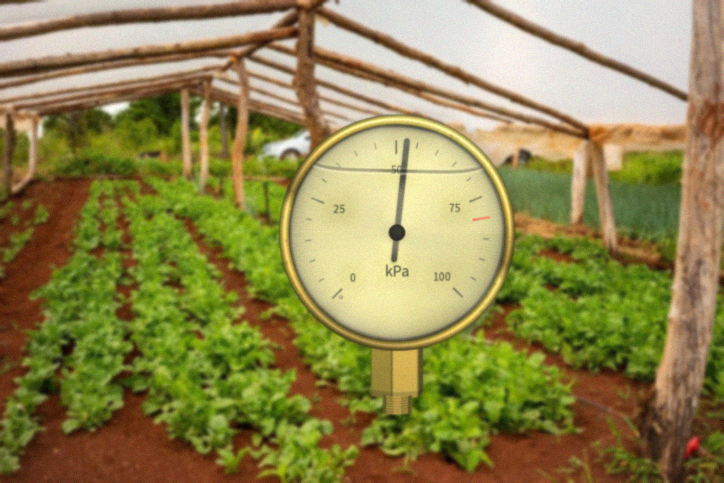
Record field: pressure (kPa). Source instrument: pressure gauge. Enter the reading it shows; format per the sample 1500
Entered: 52.5
